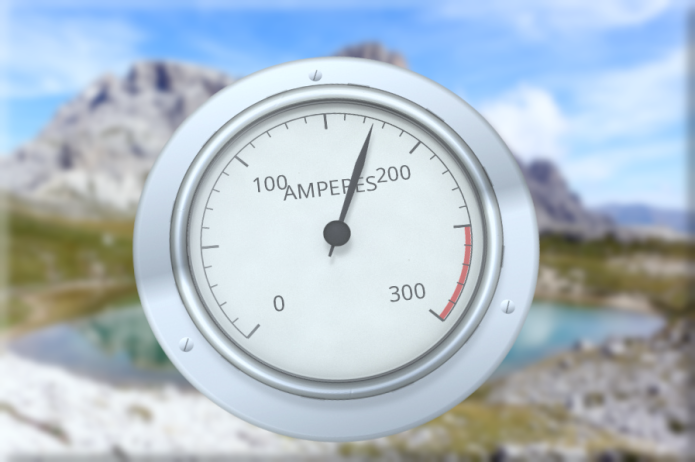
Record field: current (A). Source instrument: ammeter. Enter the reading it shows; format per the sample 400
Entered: 175
